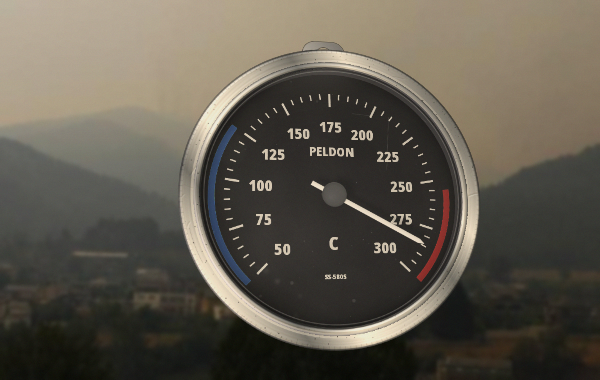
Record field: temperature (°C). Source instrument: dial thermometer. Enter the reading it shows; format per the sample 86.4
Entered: 285
